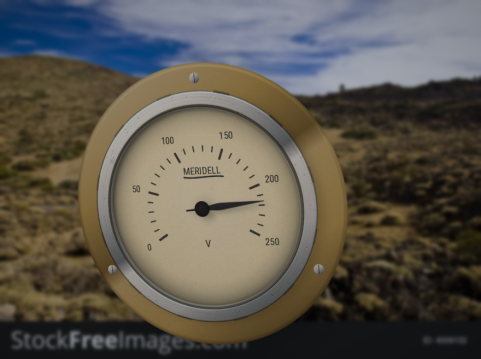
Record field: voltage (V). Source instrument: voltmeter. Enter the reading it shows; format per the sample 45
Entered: 215
